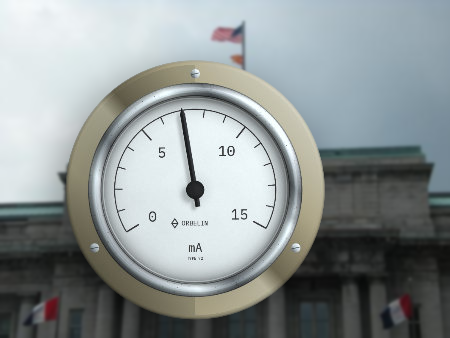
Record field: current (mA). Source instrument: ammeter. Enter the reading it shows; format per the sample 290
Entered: 7
